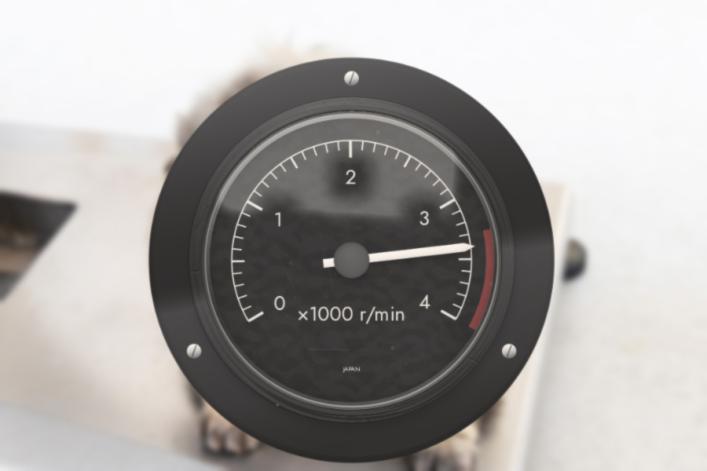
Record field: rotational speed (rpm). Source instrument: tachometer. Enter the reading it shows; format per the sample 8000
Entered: 3400
